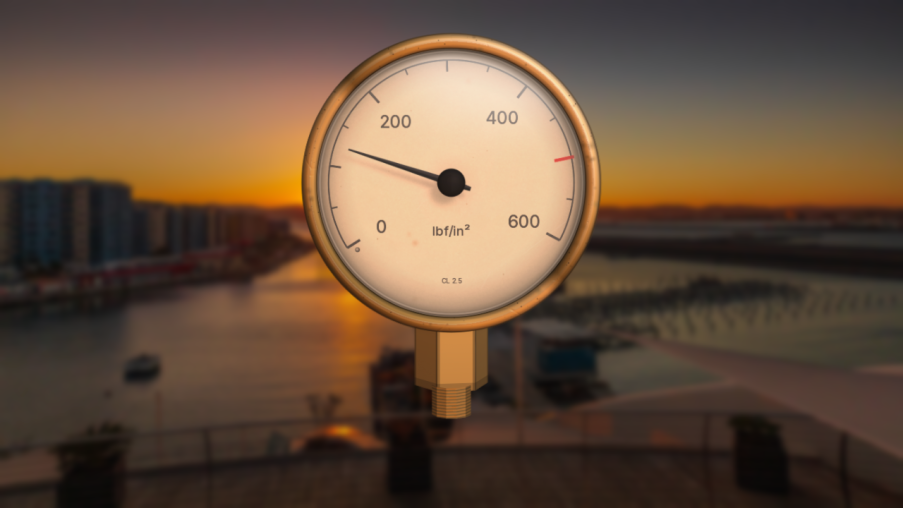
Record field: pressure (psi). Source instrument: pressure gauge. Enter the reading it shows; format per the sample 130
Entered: 125
